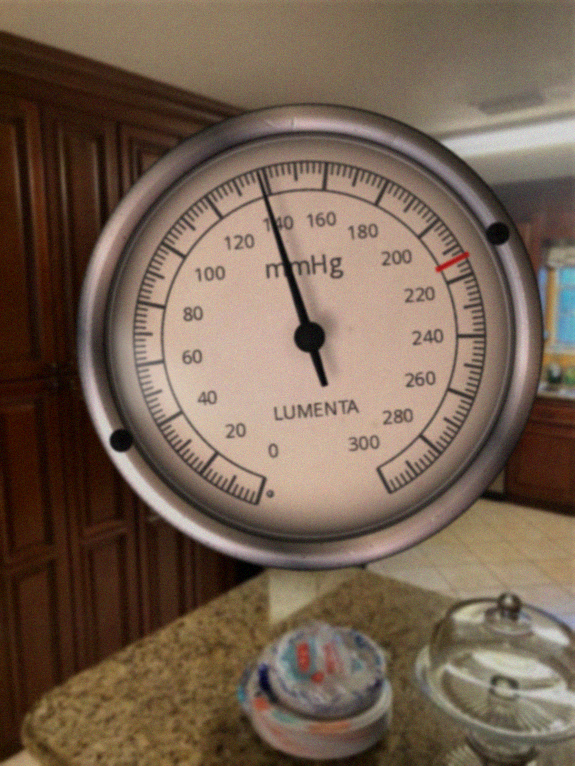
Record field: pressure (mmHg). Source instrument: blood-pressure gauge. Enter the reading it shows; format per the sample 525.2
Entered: 138
